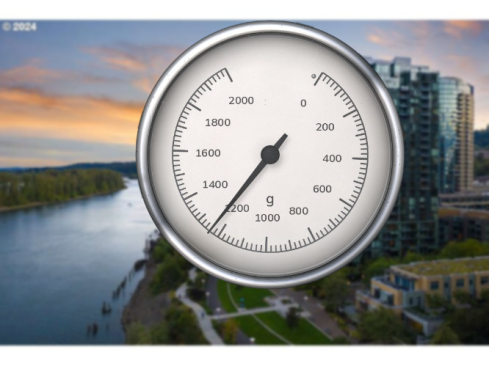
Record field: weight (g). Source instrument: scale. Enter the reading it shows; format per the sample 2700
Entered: 1240
